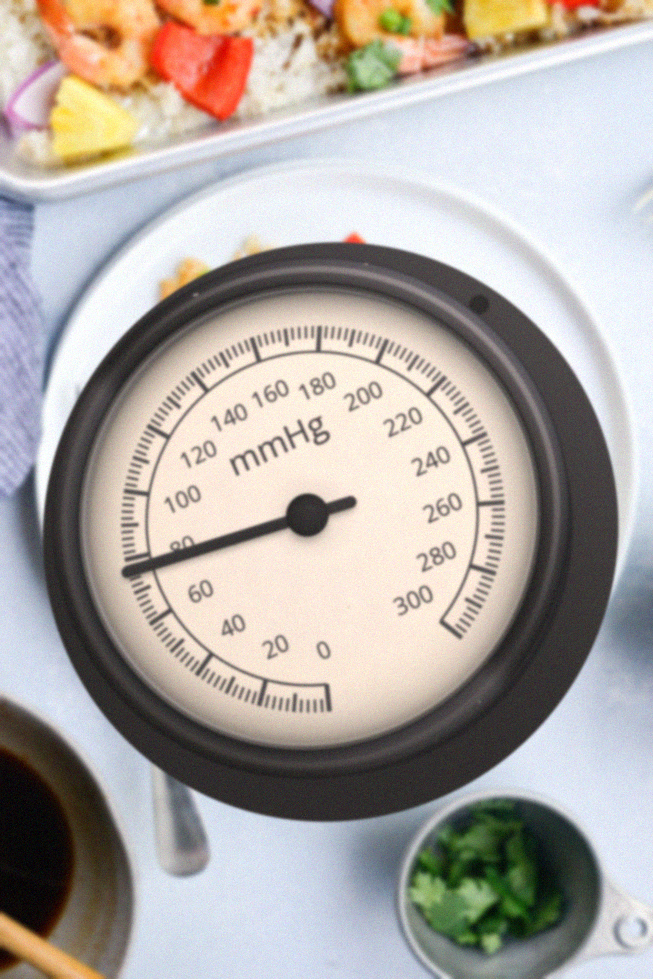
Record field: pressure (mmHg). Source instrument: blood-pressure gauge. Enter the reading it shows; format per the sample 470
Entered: 76
